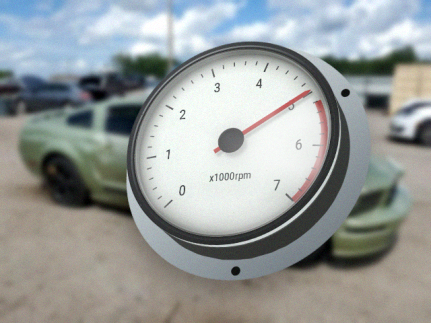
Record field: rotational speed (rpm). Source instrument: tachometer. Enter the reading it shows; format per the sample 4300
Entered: 5000
